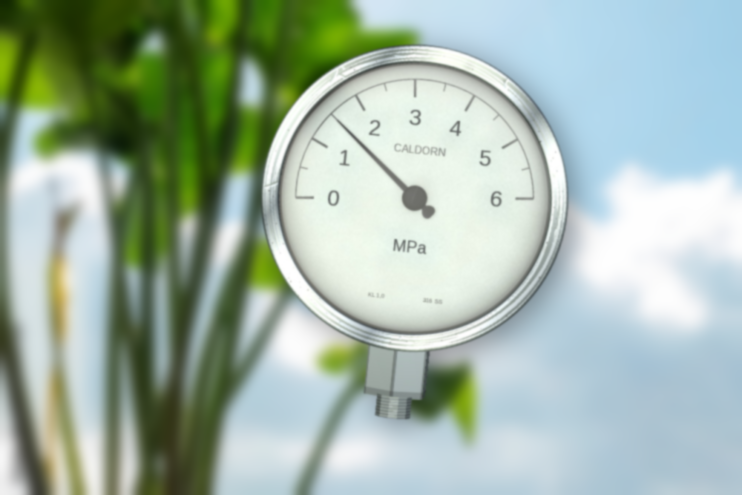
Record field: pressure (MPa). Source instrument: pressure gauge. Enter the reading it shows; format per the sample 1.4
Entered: 1.5
